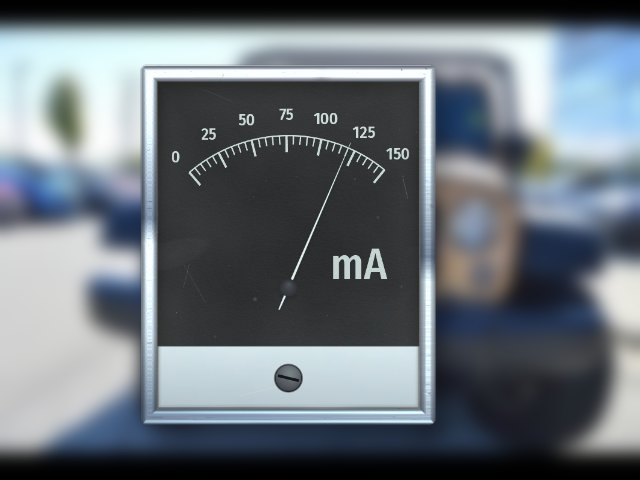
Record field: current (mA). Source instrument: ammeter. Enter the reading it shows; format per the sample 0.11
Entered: 120
